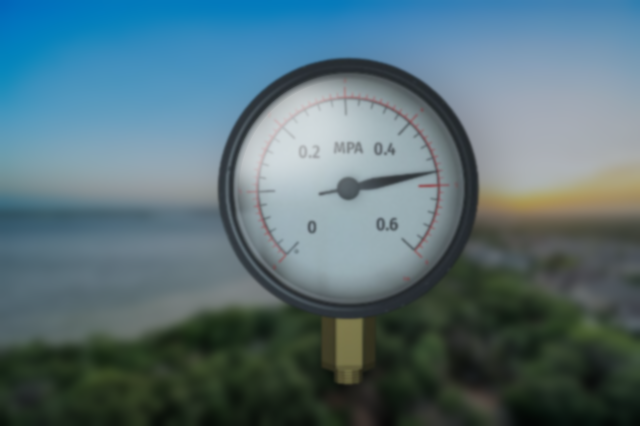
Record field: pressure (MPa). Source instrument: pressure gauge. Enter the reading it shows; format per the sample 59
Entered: 0.48
